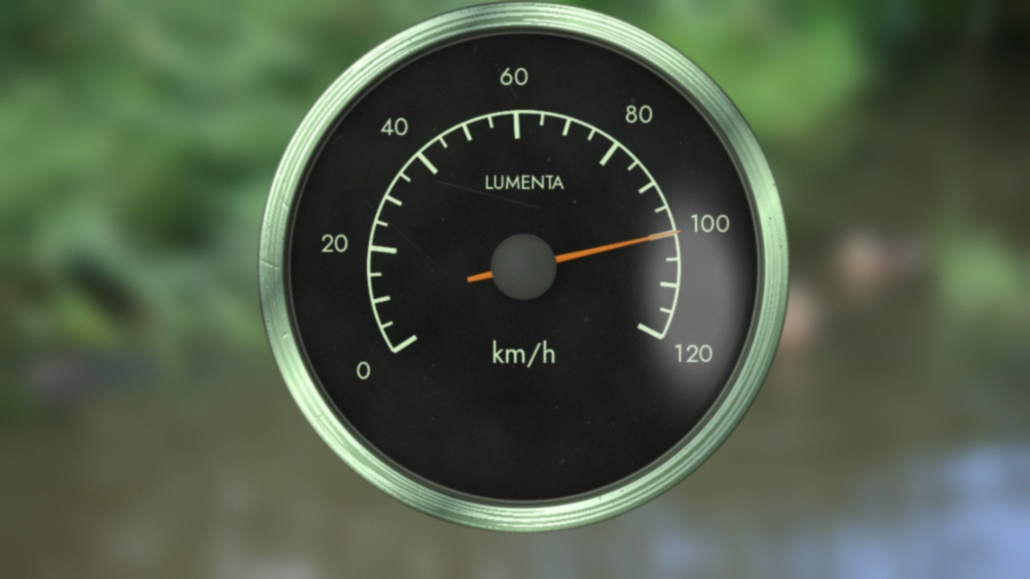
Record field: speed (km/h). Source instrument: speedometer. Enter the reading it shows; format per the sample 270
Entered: 100
